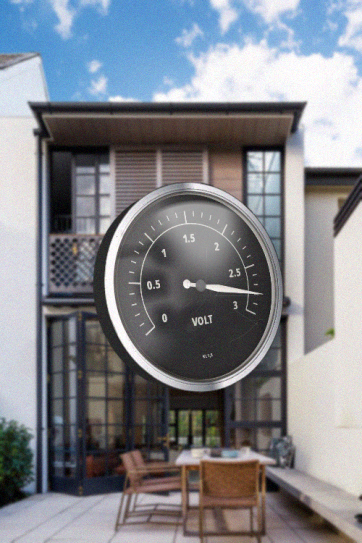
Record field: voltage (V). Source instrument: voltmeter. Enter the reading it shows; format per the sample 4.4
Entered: 2.8
